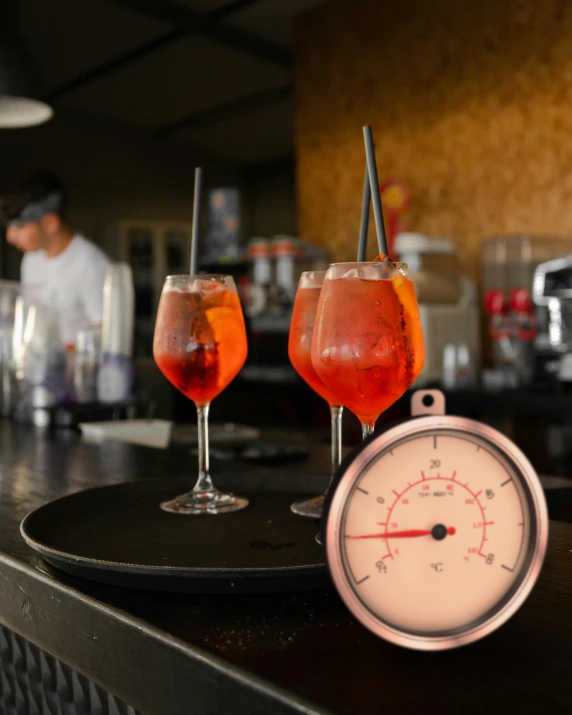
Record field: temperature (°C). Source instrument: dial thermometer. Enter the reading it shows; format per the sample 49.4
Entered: -10
